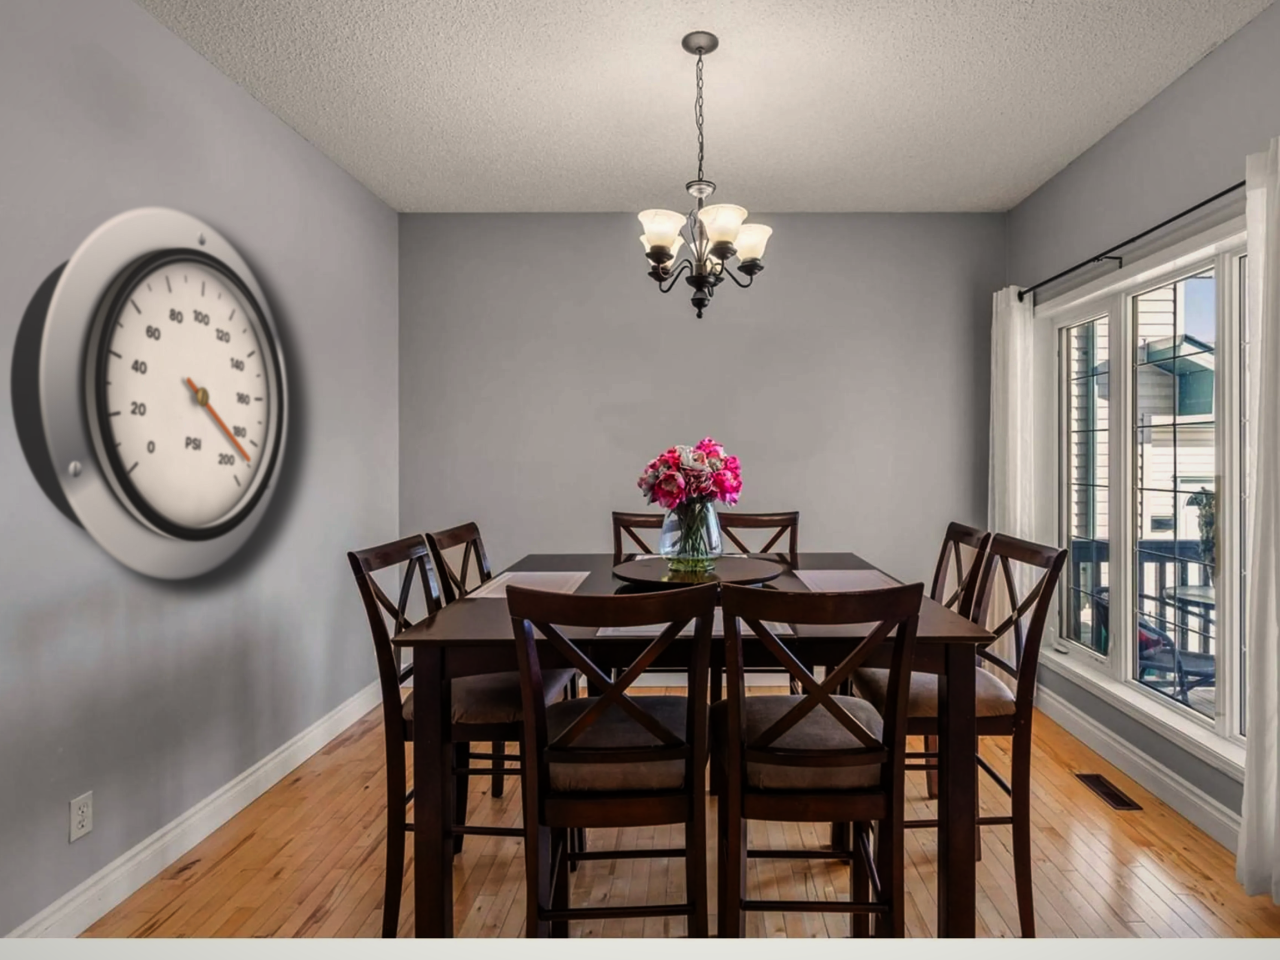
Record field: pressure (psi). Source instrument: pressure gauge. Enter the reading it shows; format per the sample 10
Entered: 190
